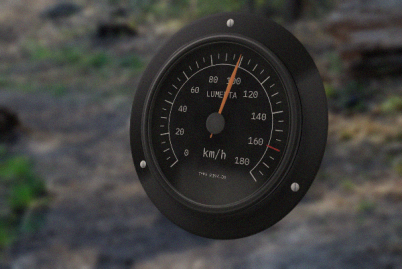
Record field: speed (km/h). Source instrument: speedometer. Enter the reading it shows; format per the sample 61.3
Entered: 100
